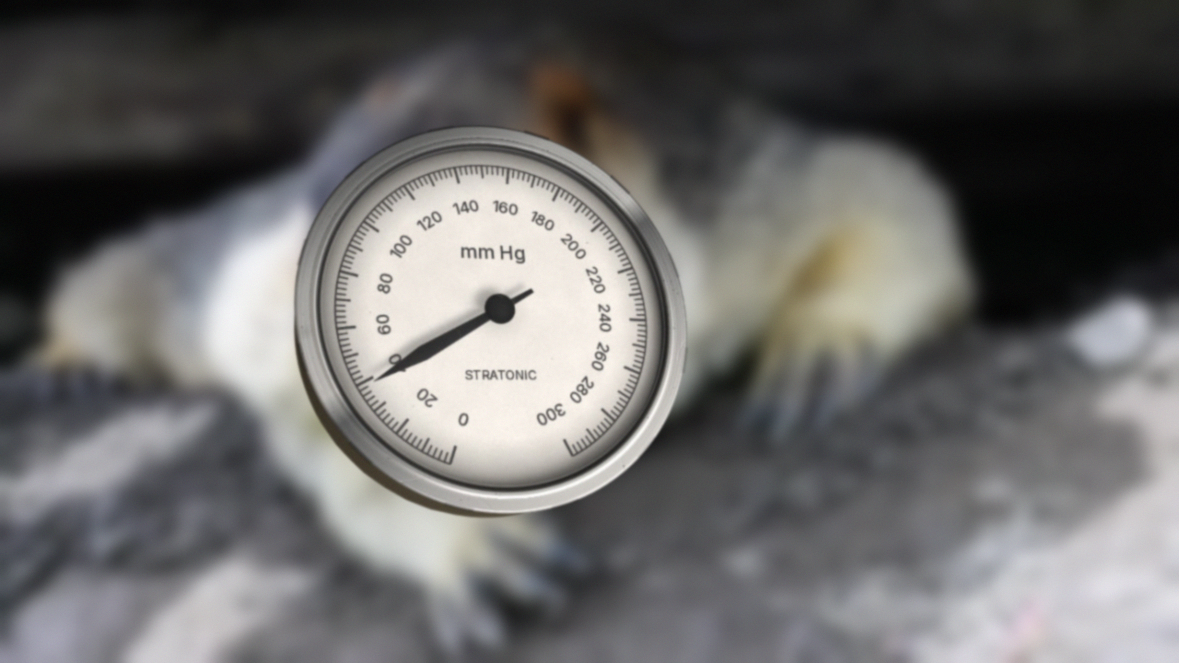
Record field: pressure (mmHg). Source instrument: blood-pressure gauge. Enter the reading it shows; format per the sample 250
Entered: 38
